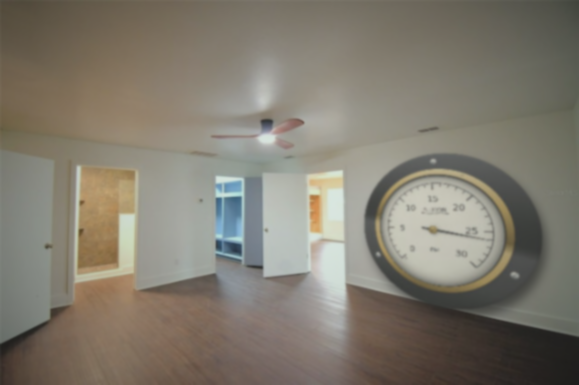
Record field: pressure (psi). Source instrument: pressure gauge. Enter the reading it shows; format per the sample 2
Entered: 26
